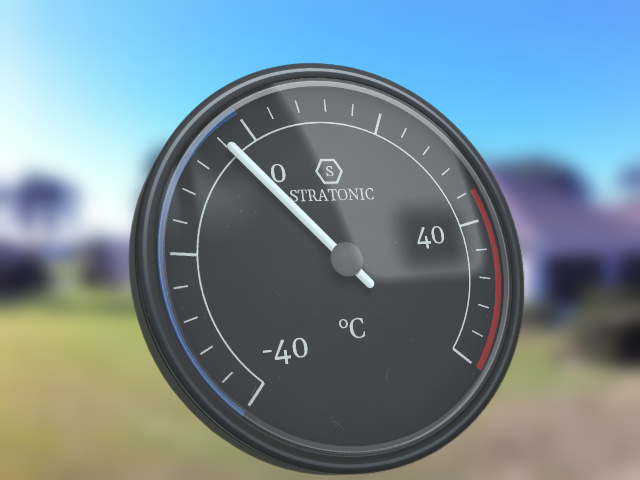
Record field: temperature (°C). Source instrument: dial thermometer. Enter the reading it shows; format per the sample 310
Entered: -4
